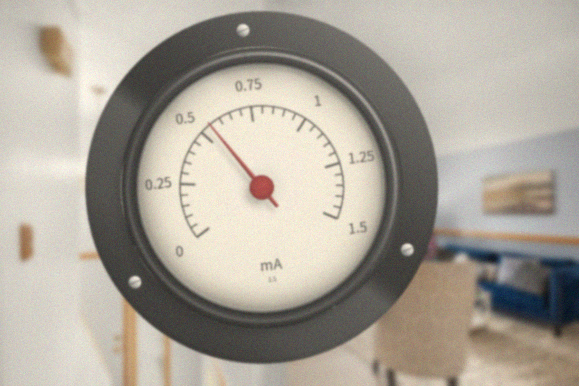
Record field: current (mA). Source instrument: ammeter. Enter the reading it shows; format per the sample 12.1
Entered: 0.55
